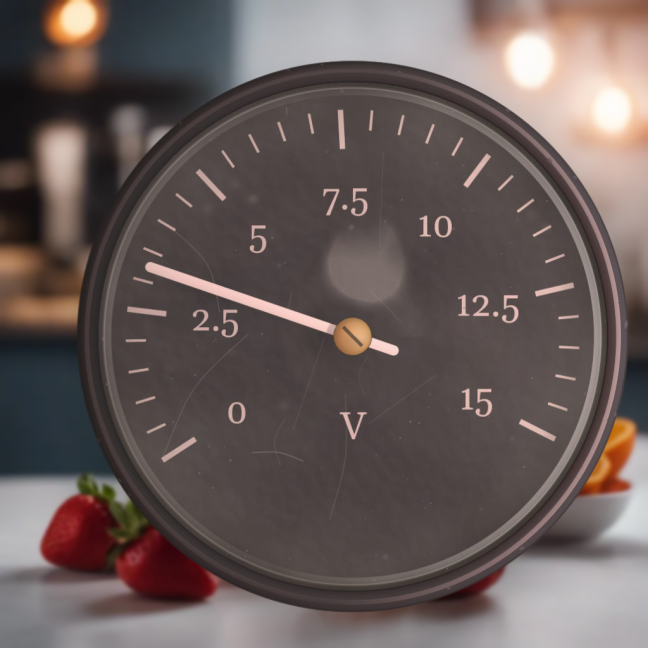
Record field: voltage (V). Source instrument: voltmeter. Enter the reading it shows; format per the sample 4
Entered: 3.25
